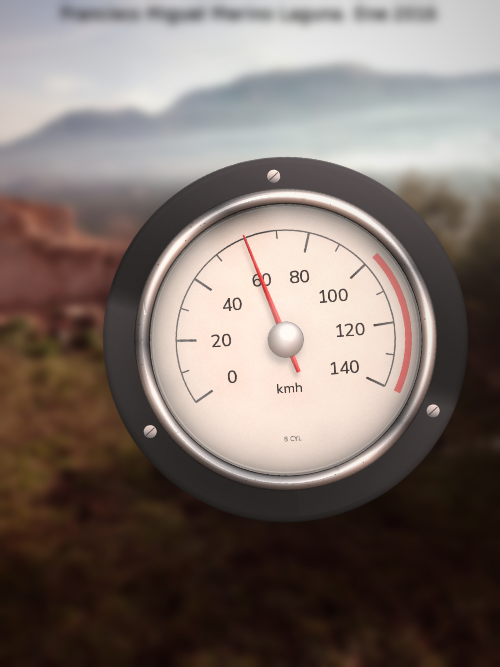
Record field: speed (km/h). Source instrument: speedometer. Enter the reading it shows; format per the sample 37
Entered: 60
